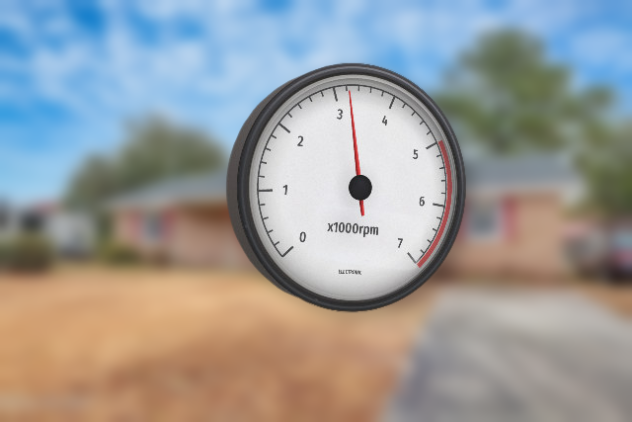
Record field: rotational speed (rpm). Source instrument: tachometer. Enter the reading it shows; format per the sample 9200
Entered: 3200
